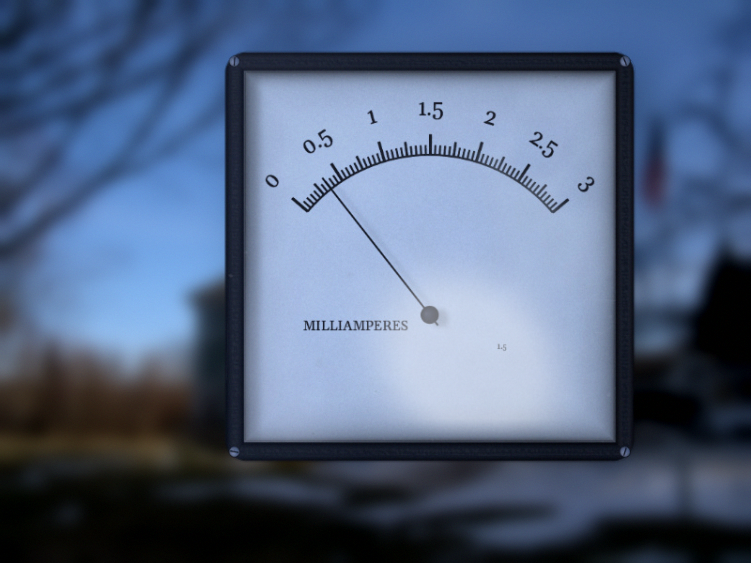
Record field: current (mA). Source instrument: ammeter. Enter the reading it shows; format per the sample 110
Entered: 0.35
